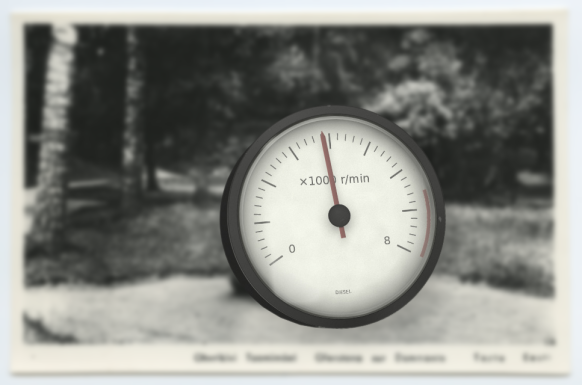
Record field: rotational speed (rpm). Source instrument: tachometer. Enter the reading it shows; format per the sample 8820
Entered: 3800
